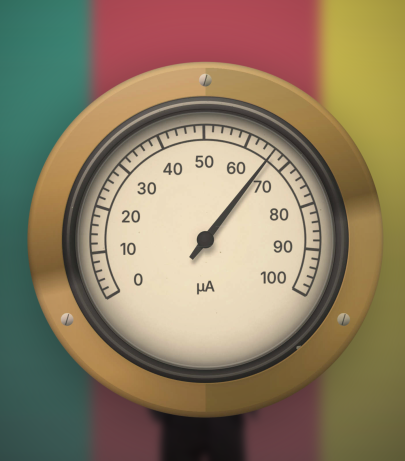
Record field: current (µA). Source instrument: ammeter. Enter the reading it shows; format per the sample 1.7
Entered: 66
